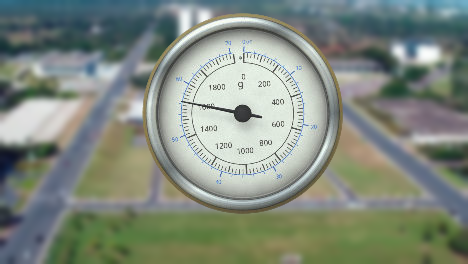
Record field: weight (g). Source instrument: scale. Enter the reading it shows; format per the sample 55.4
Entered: 1600
